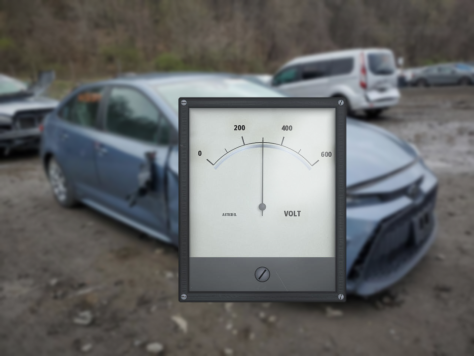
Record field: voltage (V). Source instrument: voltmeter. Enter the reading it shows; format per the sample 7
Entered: 300
